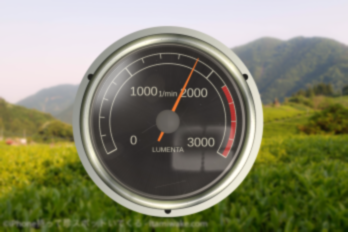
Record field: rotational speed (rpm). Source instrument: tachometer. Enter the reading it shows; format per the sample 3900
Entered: 1800
